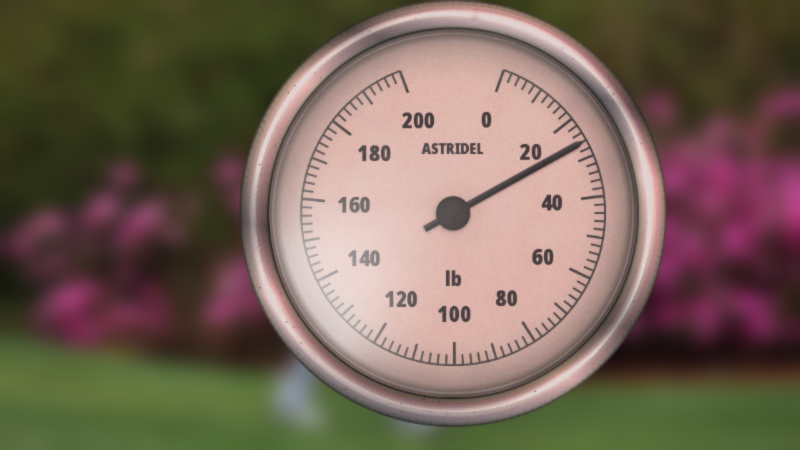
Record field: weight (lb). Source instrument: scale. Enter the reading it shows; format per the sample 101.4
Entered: 26
